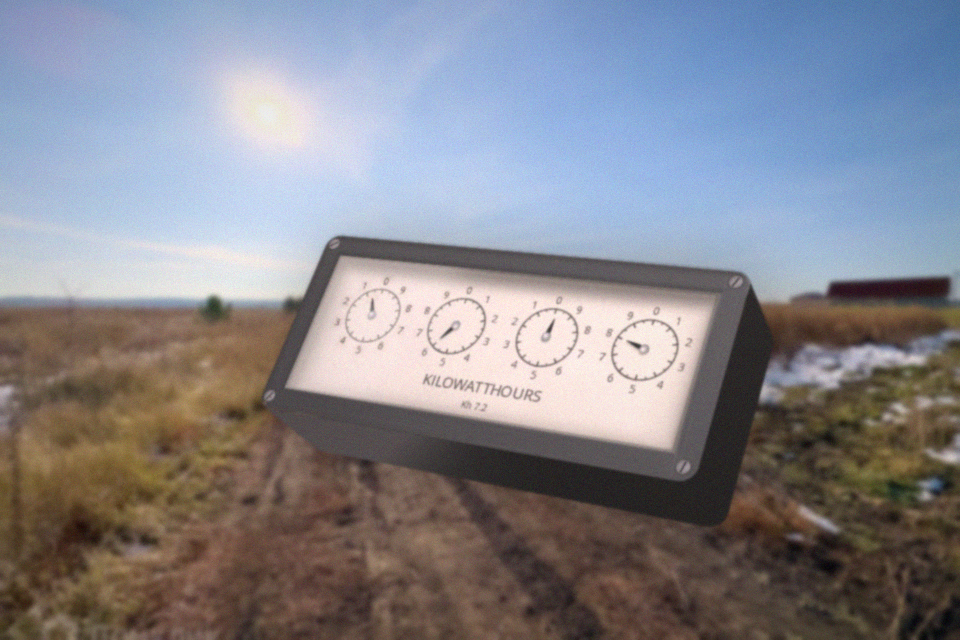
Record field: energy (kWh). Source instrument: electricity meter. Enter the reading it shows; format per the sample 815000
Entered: 598
